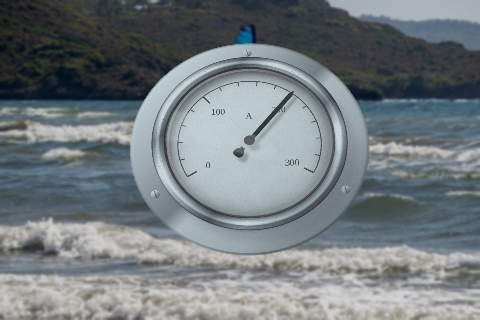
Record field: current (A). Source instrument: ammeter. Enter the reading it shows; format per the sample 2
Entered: 200
